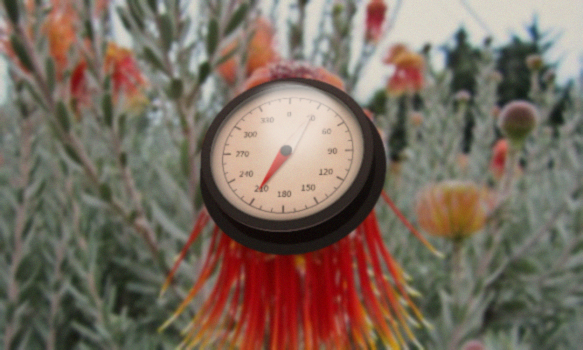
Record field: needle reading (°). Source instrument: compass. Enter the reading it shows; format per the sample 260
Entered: 210
